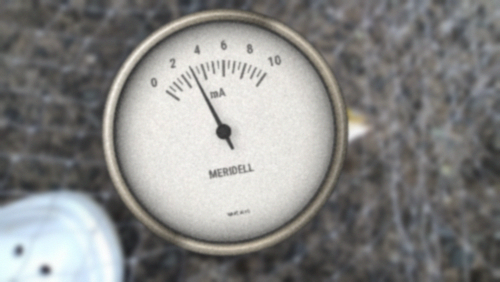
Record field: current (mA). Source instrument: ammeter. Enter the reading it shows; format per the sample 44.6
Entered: 3
